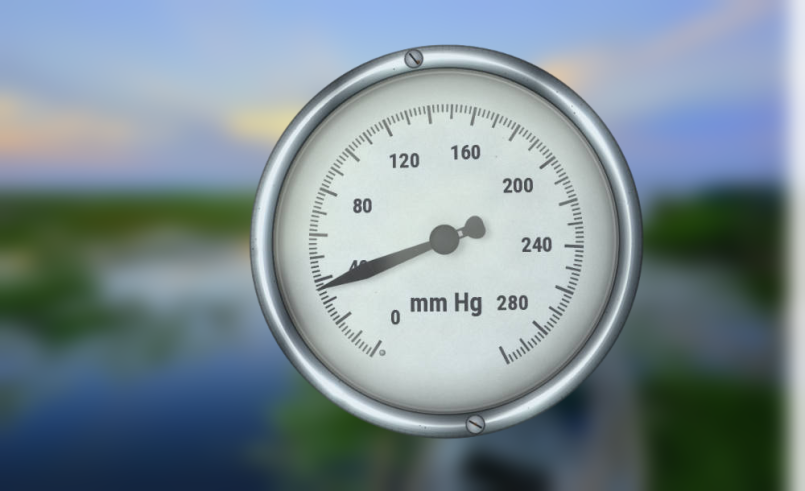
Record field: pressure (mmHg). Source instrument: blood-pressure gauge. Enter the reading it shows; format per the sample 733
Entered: 36
